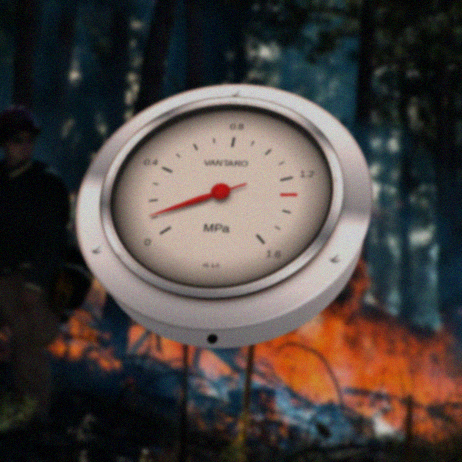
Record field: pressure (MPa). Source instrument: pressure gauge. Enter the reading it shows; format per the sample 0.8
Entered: 0.1
